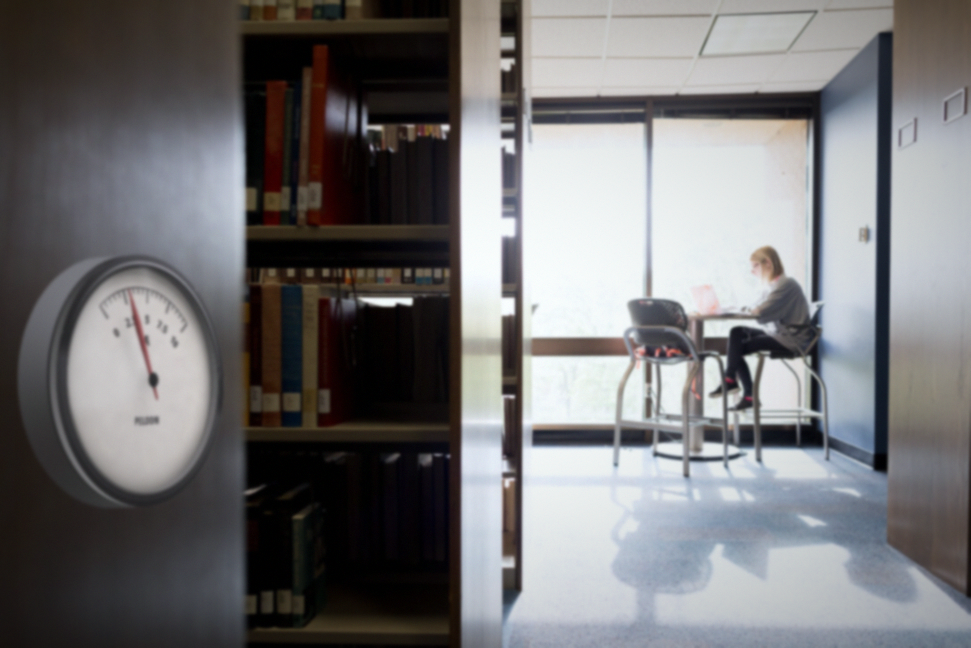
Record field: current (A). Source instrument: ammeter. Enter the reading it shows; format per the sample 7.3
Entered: 2.5
